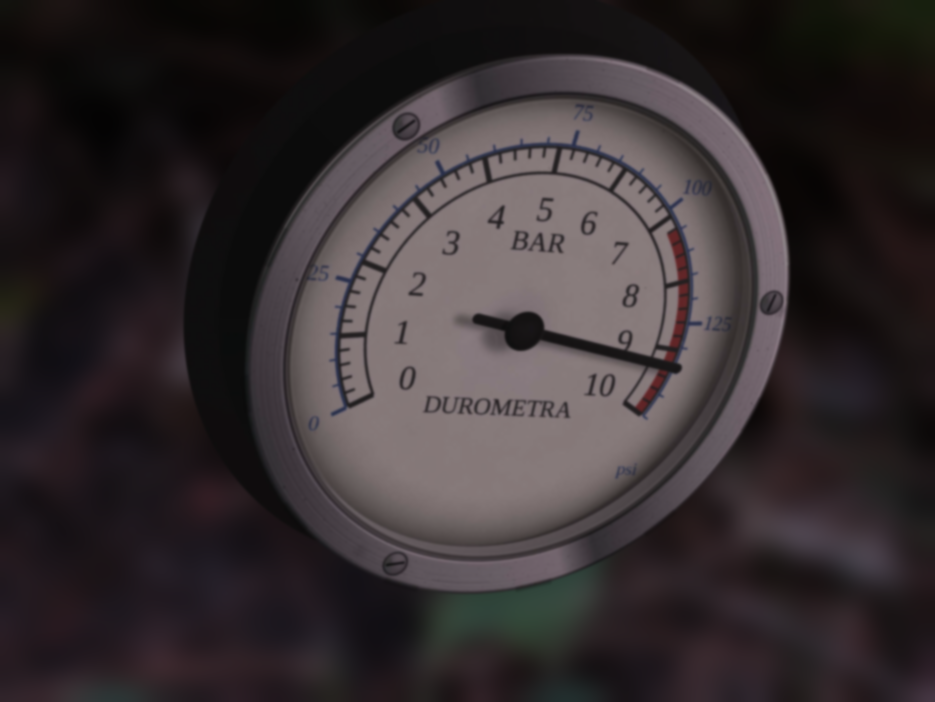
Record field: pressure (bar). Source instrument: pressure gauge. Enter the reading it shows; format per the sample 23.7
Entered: 9.2
